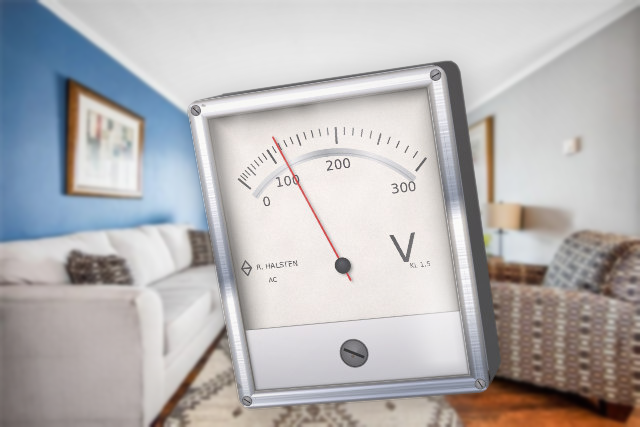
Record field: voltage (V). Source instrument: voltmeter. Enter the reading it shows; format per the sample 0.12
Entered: 120
